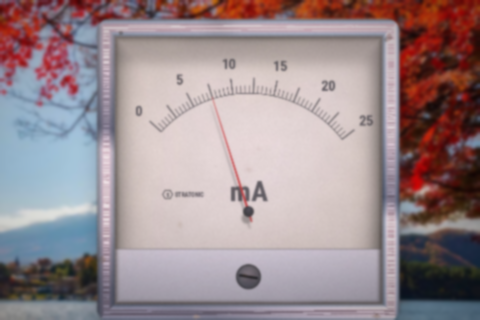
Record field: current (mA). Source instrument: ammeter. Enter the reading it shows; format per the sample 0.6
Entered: 7.5
